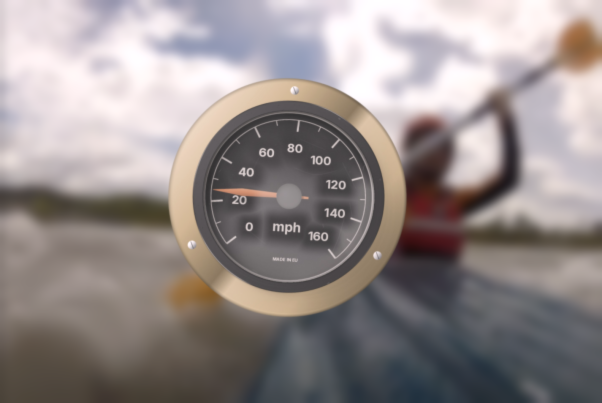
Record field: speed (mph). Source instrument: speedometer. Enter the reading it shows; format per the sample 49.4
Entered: 25
